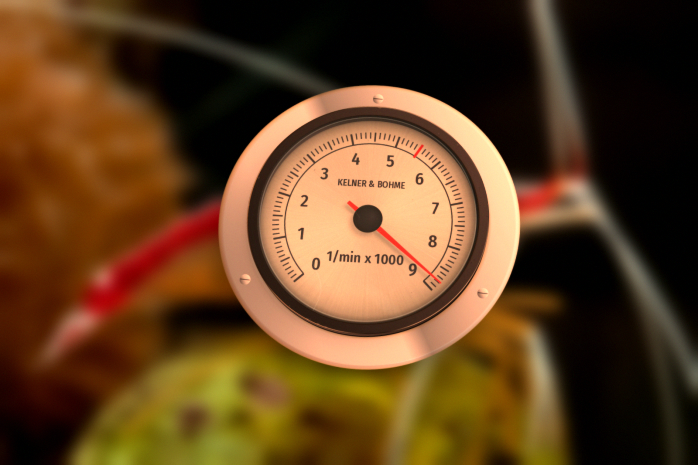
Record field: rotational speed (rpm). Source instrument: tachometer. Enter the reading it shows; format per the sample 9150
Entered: 8800
